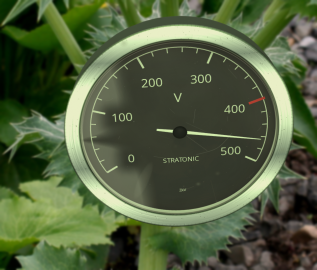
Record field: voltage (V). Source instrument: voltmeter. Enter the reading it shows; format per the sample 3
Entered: 460
